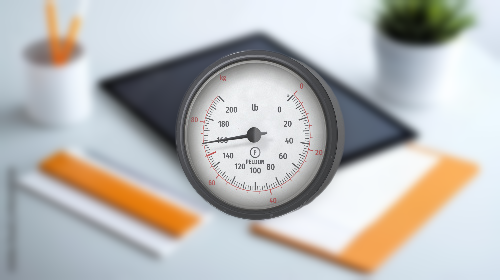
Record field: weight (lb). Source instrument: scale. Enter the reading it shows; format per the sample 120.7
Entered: 160
